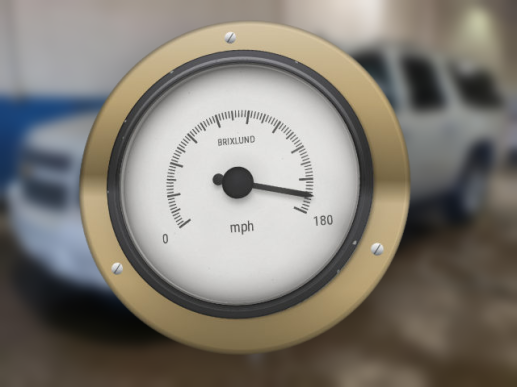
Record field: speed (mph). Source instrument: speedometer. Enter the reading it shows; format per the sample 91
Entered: 170
